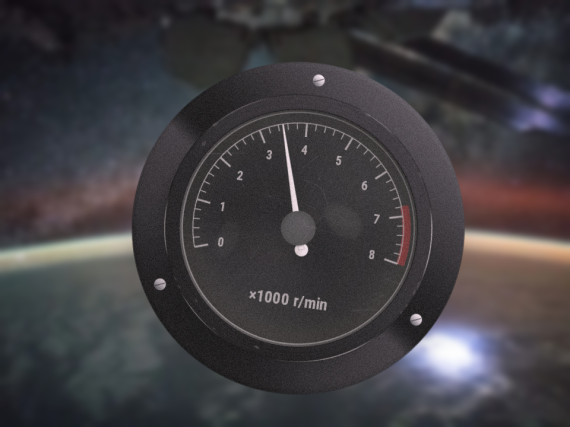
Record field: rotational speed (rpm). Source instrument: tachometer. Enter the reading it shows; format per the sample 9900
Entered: 3500
